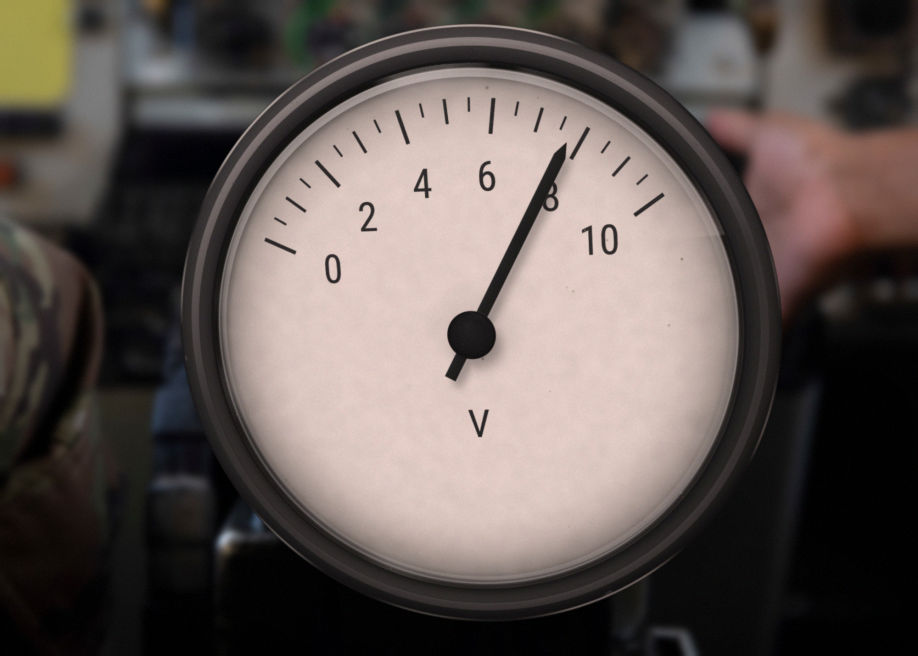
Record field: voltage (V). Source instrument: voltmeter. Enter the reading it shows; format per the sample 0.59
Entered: 7.75
